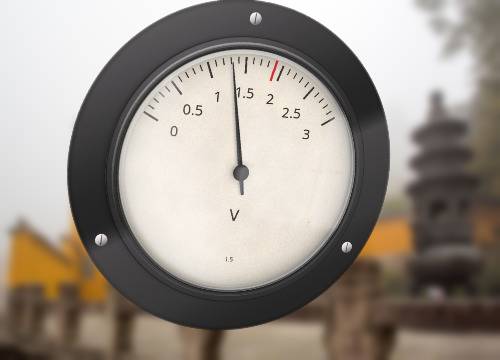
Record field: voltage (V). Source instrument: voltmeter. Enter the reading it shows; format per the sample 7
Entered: 1.3
